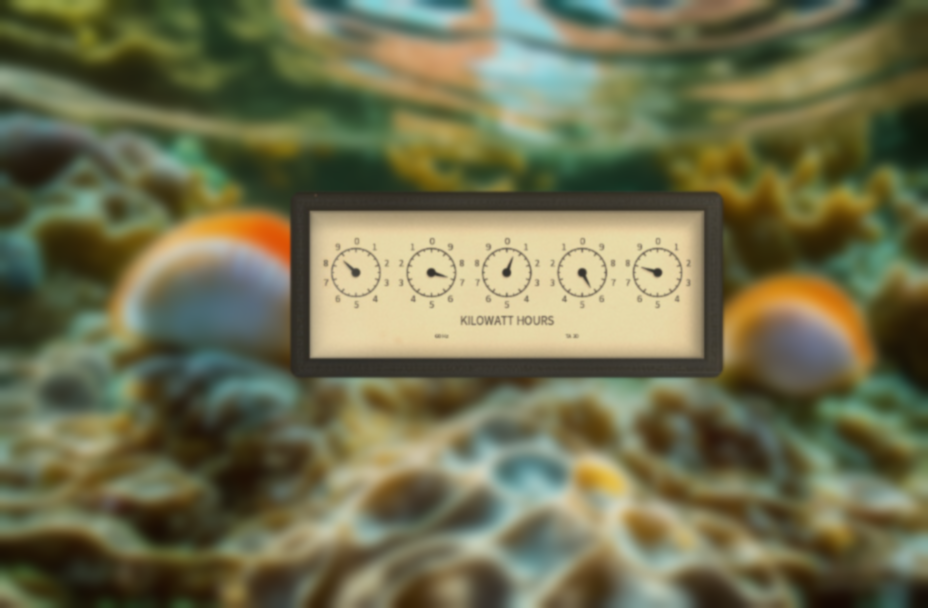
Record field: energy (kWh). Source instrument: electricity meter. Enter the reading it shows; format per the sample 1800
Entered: 87058
